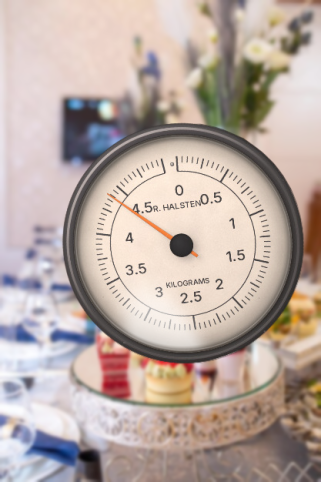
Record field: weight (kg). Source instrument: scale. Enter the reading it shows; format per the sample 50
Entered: 4.4
